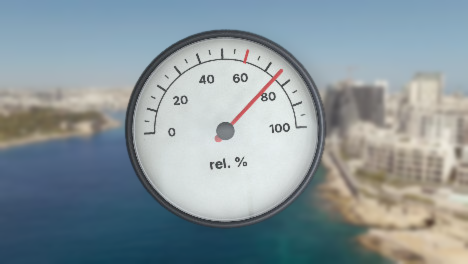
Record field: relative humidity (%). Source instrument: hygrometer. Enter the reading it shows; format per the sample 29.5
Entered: 75
